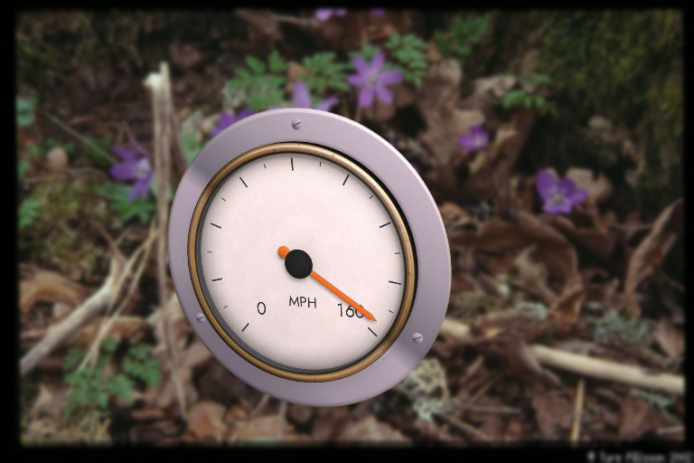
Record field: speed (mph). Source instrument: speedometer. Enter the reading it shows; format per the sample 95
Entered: 155
